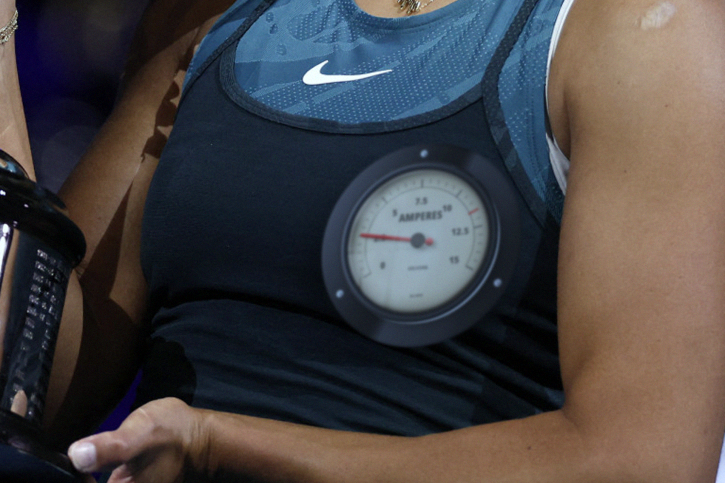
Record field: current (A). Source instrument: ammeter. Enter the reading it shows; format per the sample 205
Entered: 2.5
